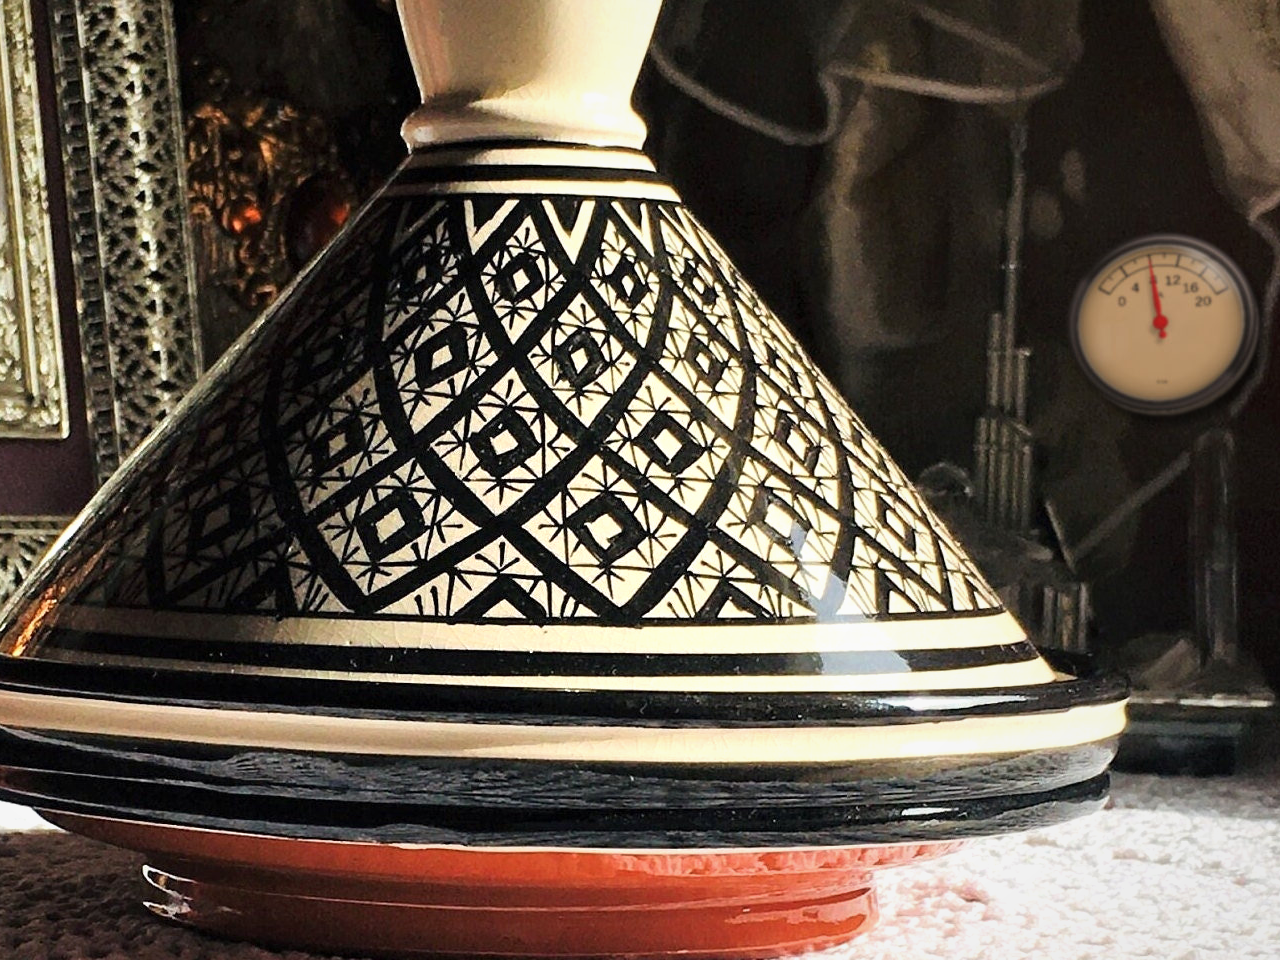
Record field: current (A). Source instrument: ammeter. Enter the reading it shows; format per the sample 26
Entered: 8
